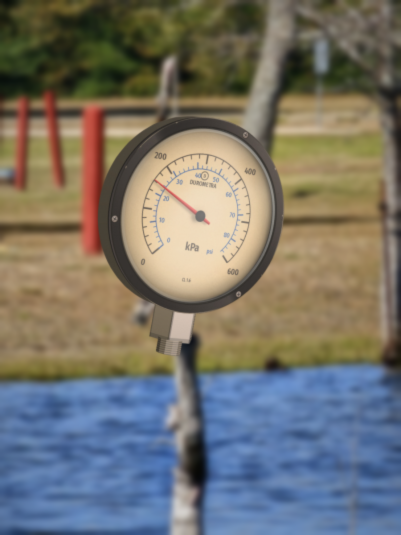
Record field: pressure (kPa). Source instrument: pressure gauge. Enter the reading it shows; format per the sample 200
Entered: 160
